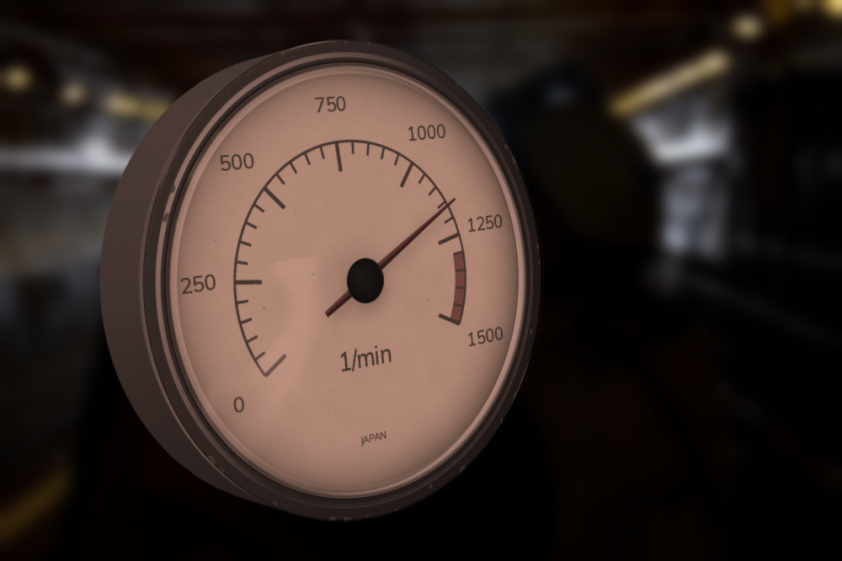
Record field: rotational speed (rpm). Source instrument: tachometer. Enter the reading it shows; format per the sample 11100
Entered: 1150
